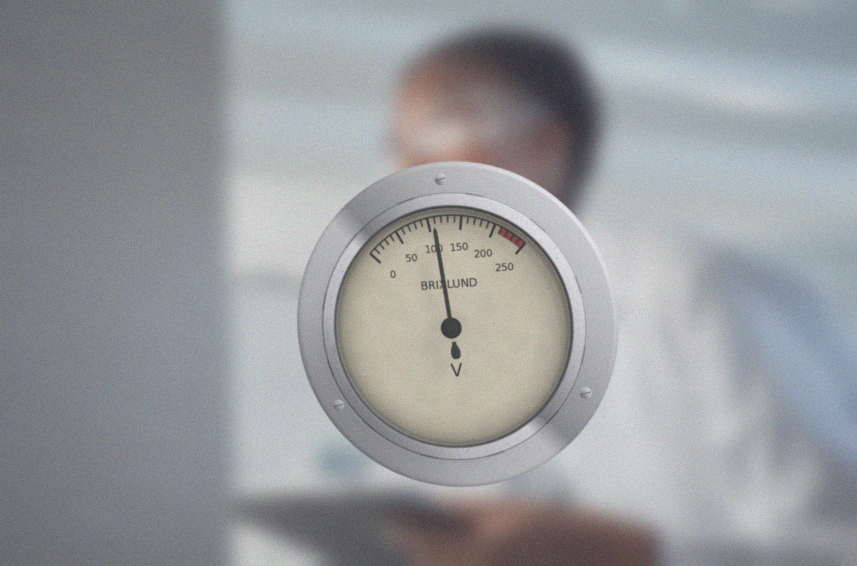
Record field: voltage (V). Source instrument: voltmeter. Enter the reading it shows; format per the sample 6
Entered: 110
